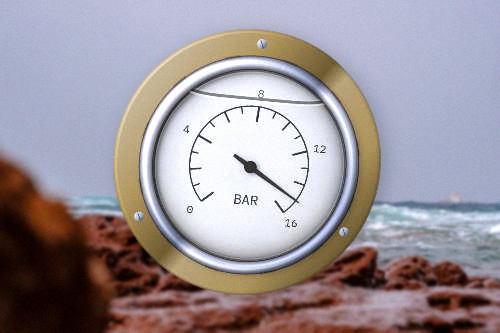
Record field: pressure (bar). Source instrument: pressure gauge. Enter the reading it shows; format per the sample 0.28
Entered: 15
